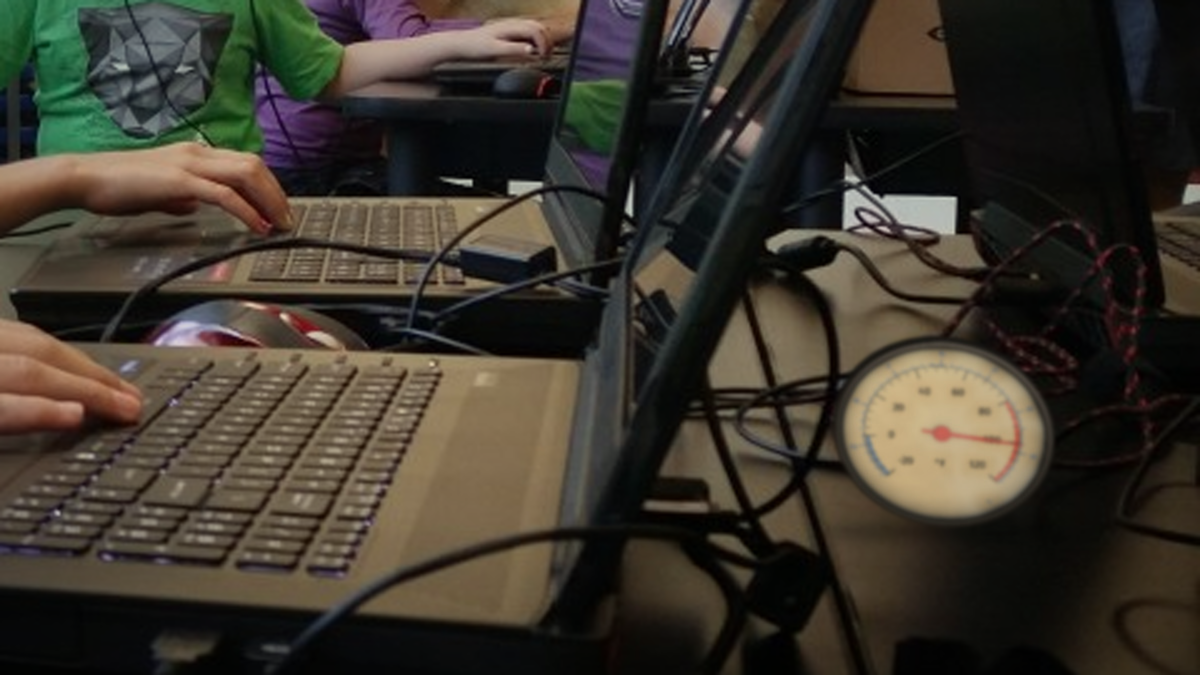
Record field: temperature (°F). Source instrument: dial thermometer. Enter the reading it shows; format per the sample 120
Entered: 100
